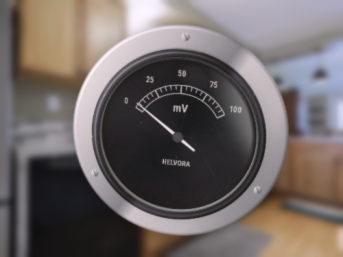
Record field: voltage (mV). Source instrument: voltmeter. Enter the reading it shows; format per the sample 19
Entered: 5
